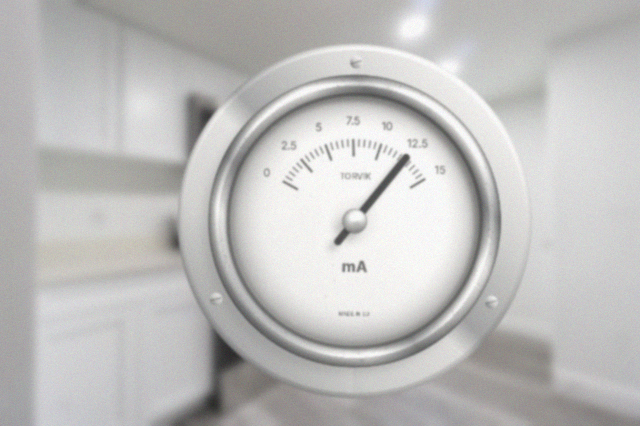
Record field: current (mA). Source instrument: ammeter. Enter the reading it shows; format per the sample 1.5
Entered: 12.5
